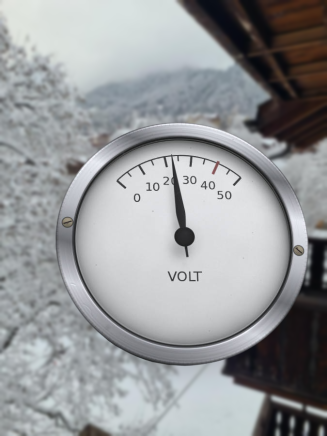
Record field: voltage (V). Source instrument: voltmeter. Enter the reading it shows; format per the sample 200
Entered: 22.5
